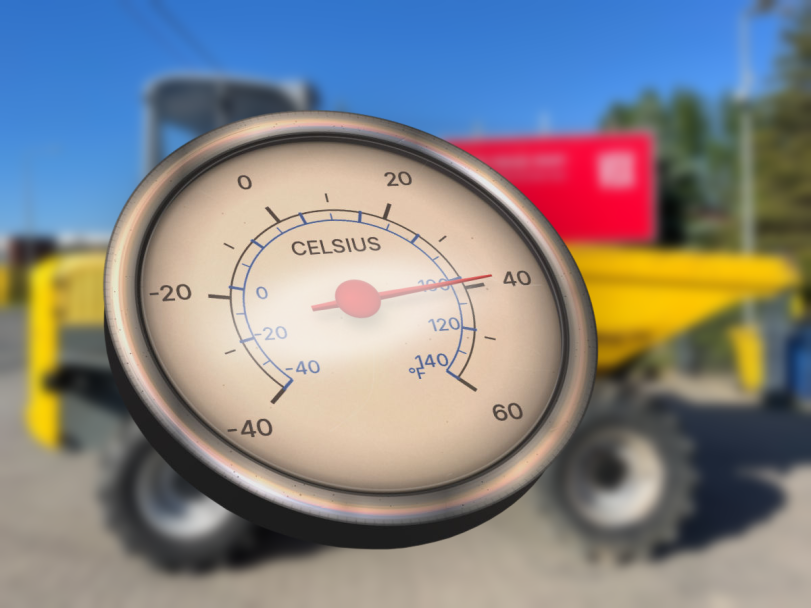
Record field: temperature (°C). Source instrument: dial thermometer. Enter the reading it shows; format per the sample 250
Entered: 40
